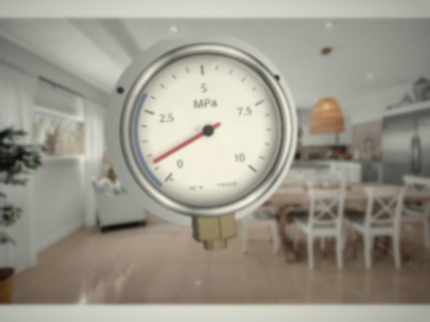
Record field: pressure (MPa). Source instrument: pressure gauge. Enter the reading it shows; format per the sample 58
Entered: 0.75
